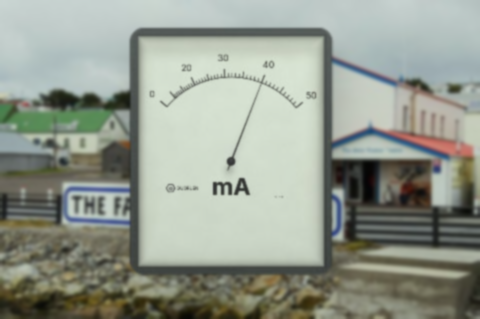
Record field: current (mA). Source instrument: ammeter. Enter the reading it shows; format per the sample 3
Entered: 40
